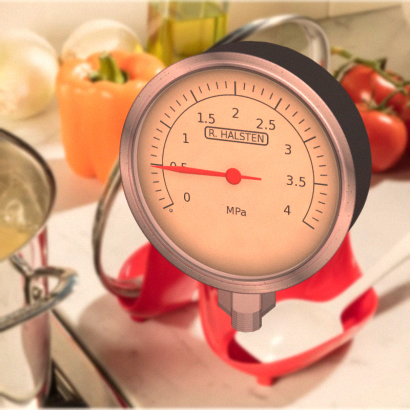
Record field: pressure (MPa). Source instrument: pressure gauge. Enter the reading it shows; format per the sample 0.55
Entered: 0.5
